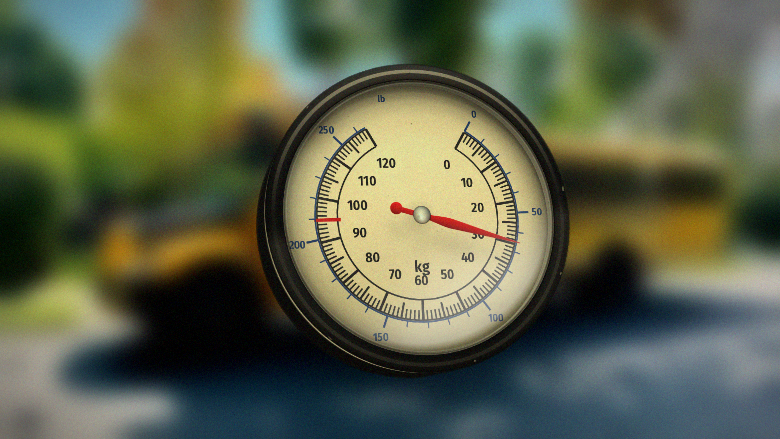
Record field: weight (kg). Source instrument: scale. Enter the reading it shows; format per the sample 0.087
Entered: 30
